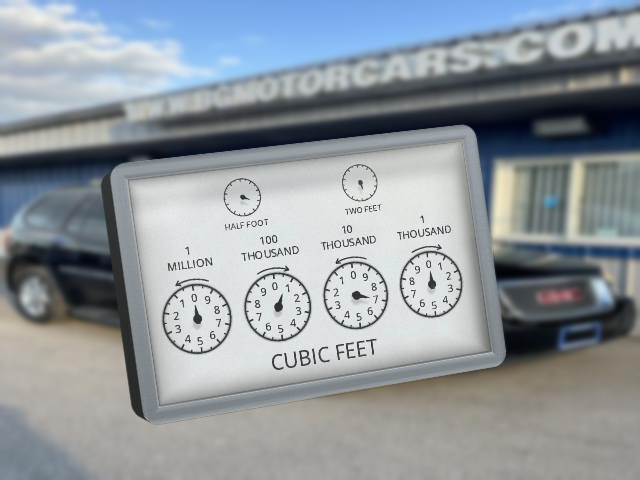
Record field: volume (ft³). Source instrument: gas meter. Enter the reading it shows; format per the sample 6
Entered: 7000
